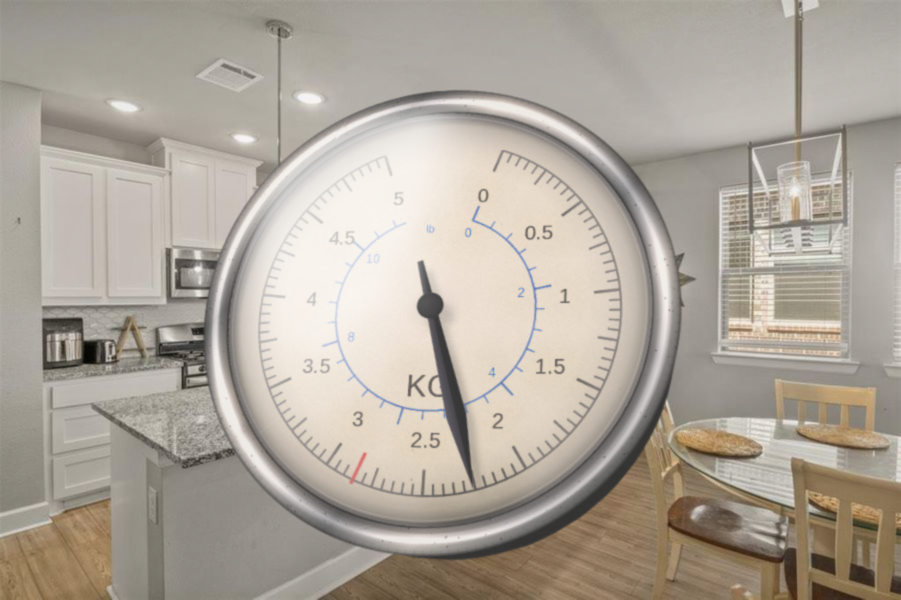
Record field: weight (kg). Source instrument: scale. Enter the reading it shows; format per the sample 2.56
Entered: 2.25
